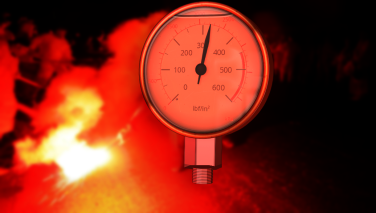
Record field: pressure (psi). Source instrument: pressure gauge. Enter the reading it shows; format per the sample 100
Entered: 325
